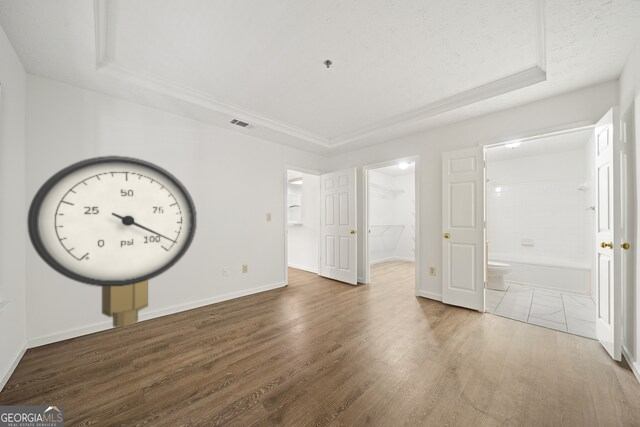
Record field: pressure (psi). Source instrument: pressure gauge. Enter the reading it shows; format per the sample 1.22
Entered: 95
